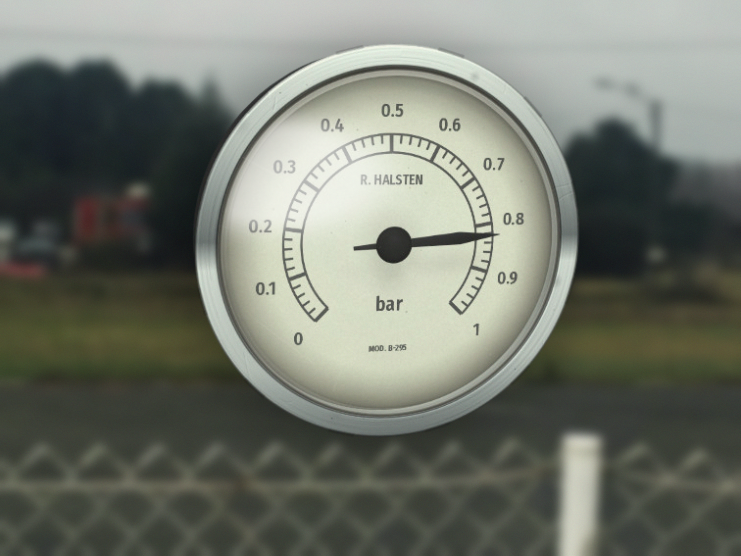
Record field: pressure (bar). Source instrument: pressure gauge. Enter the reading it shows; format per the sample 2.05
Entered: 0.82
